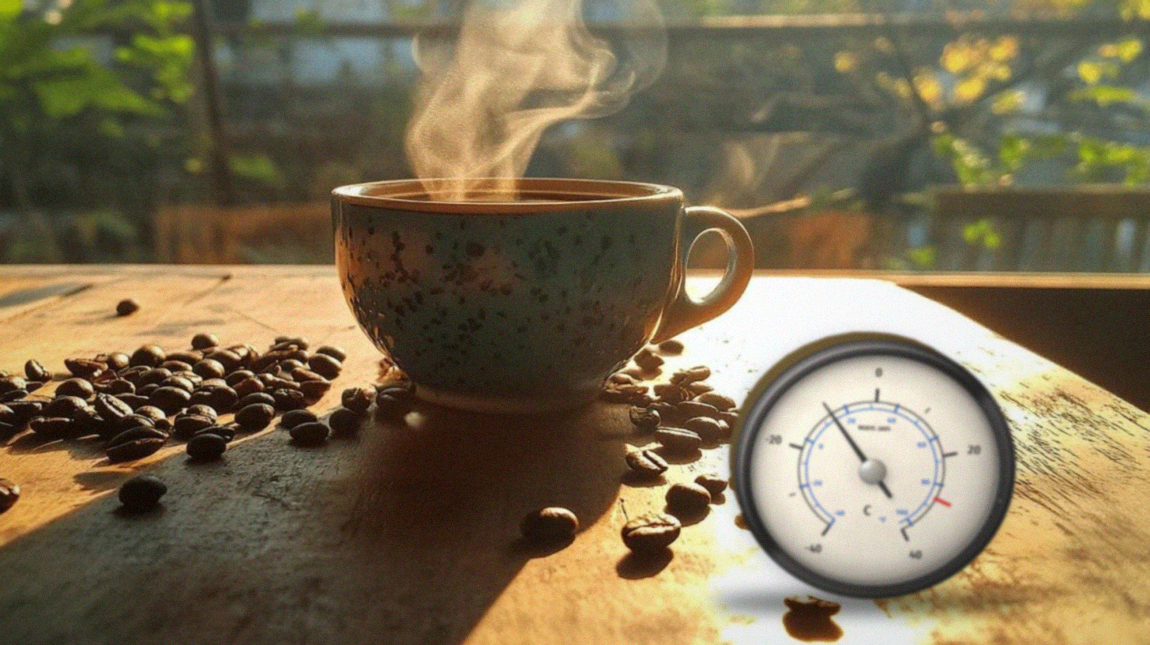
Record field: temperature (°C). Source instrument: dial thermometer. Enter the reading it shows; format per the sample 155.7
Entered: -10
